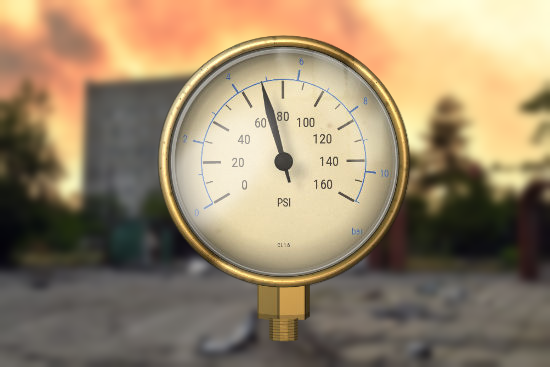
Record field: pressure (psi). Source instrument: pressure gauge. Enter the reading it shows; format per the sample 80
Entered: 70
